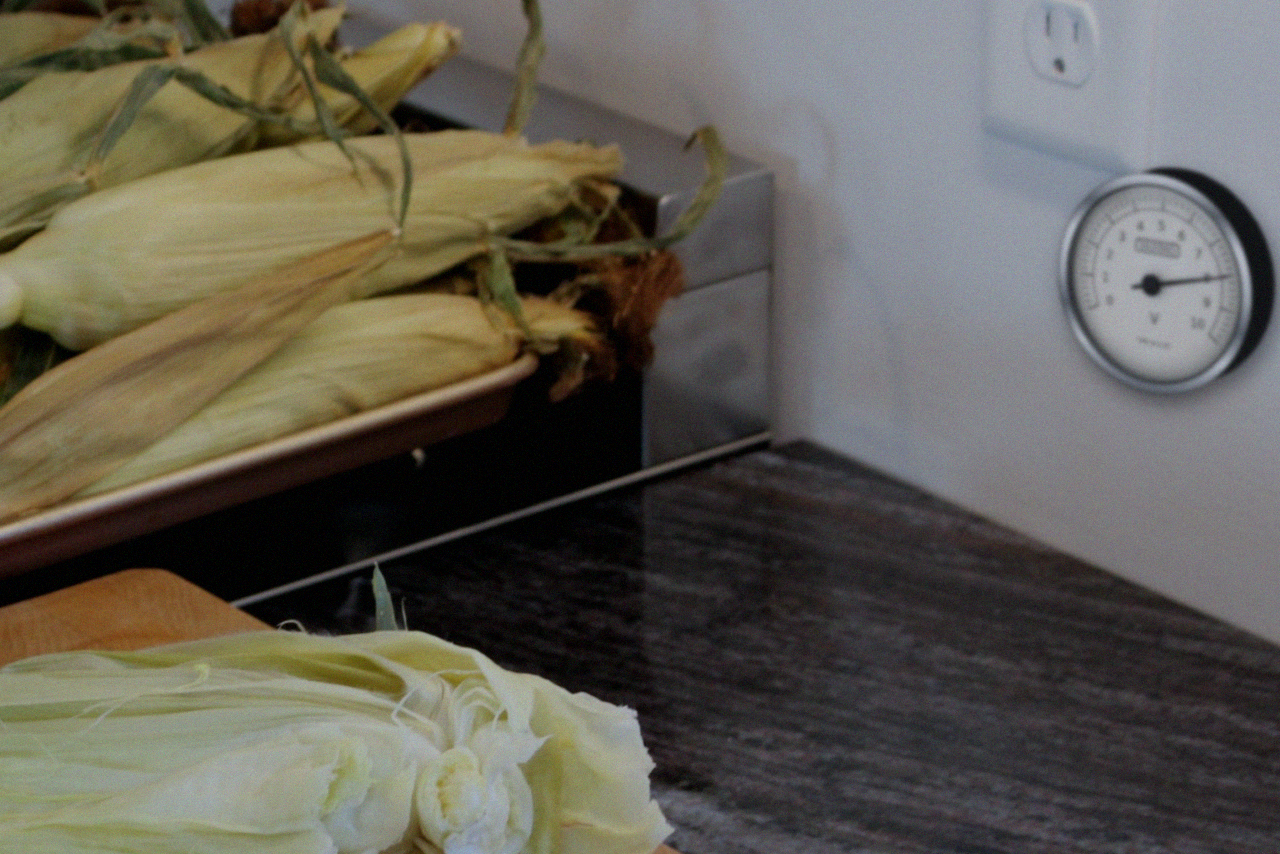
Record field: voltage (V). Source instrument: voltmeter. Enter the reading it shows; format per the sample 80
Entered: 8
